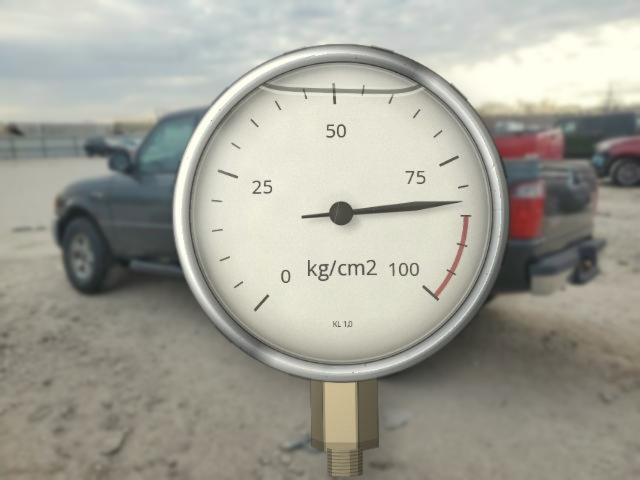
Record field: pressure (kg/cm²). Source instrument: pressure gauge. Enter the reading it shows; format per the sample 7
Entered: 82.5
